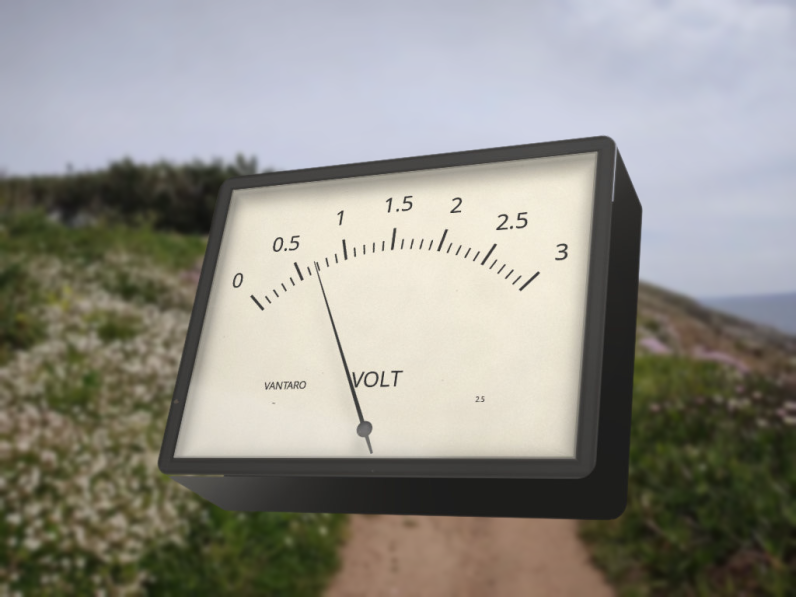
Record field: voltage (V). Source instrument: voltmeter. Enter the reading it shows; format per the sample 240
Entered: 0.7
